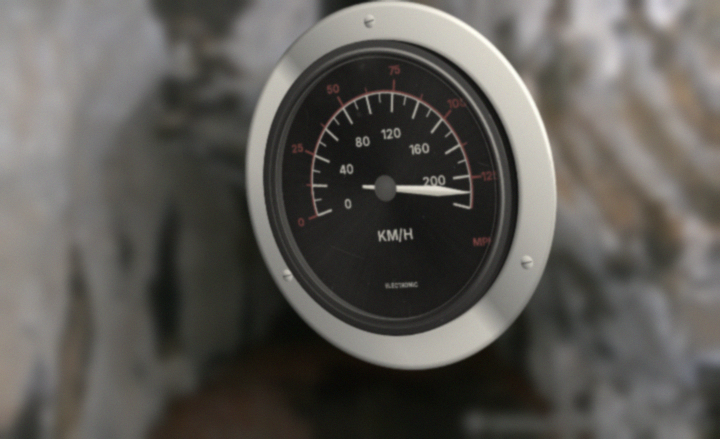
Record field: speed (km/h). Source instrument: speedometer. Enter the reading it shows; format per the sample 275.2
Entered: 210
